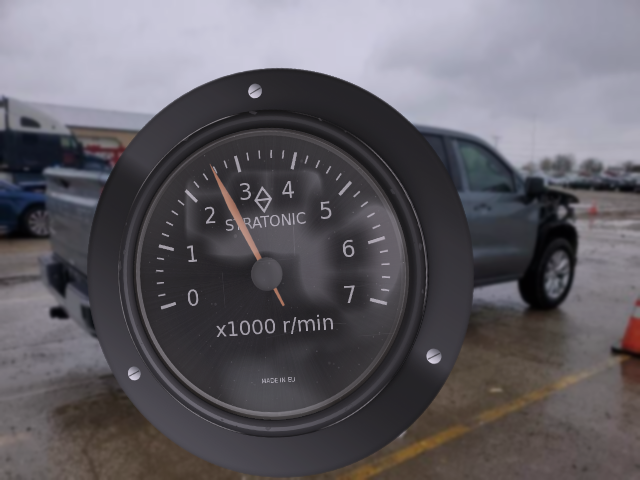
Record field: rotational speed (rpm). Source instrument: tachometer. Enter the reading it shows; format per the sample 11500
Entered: 2600
